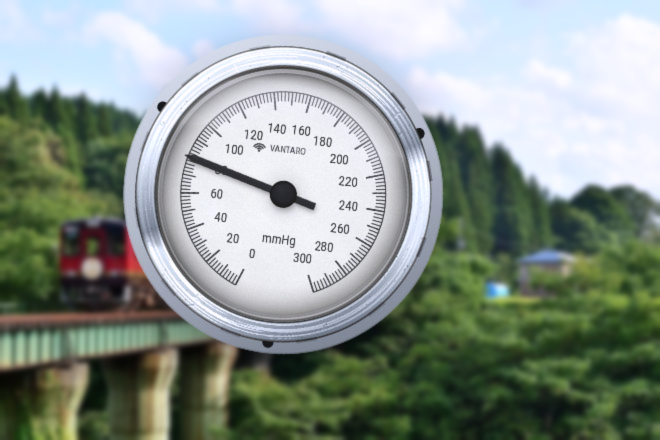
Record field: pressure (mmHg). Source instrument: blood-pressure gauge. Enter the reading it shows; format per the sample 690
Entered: 80
